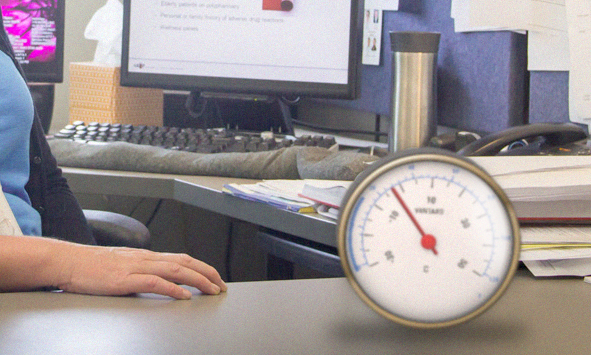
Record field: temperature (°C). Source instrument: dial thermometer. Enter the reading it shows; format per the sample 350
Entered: -2.5
